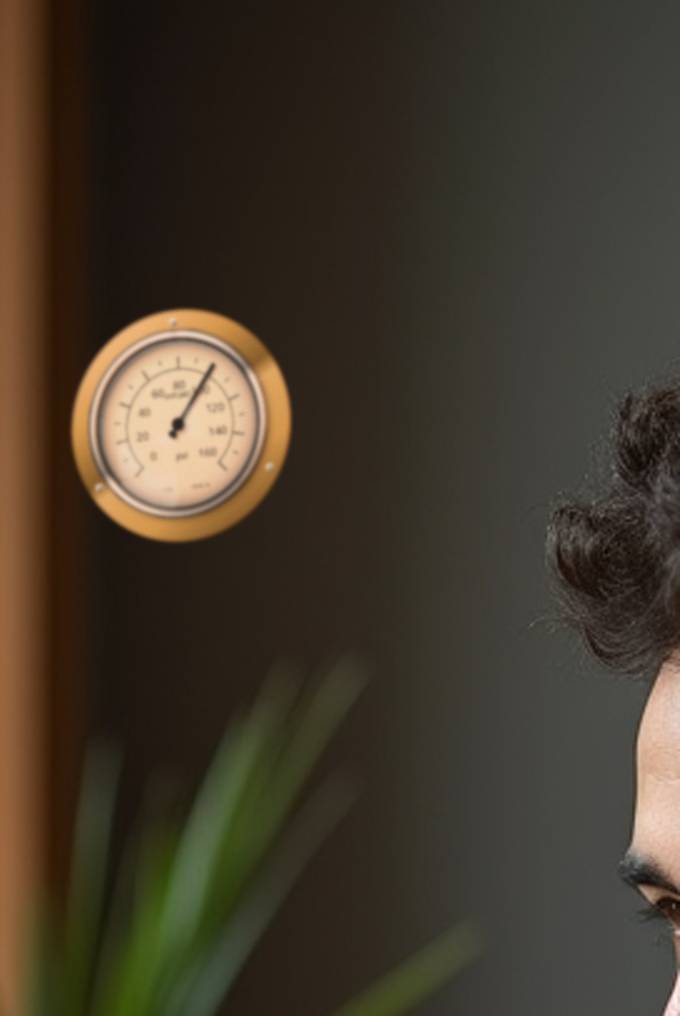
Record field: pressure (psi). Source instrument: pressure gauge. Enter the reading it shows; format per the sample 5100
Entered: 100
